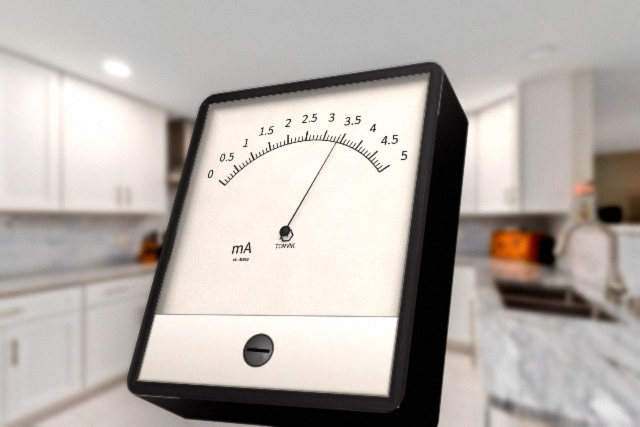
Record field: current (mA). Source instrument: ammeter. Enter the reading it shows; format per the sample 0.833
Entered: 3.5
